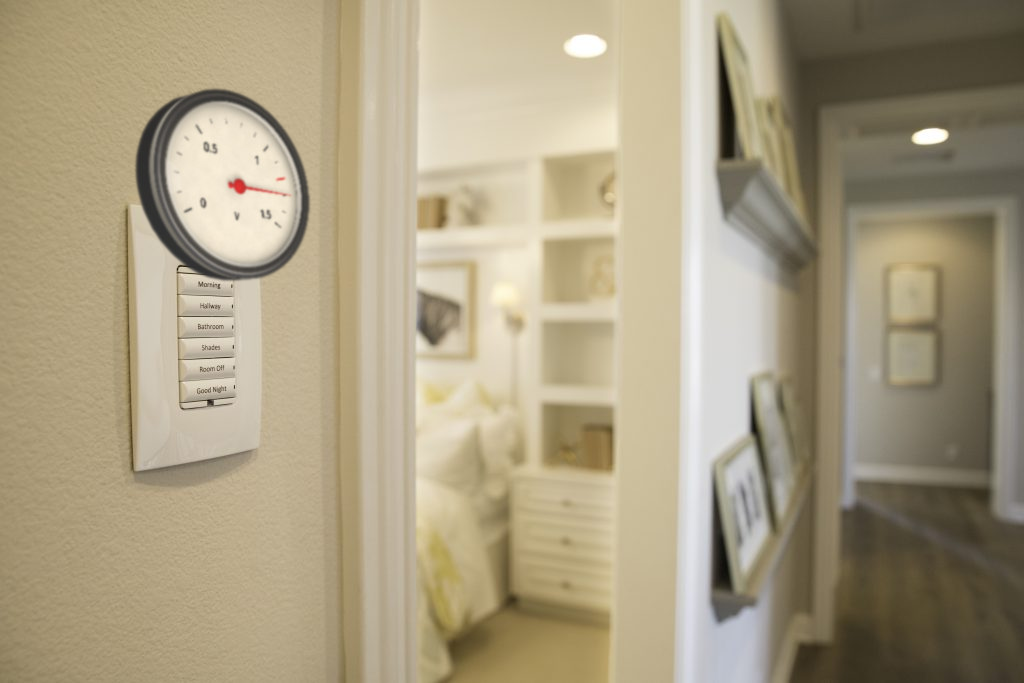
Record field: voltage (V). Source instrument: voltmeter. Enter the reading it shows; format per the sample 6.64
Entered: 1.3
